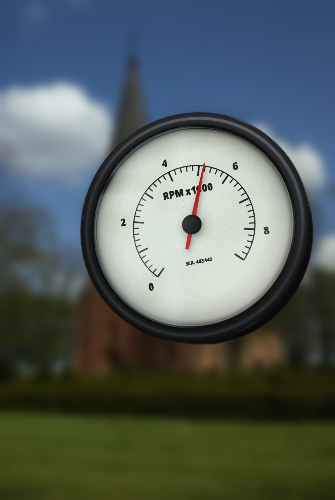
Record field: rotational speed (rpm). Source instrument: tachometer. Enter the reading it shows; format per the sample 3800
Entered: 5200
